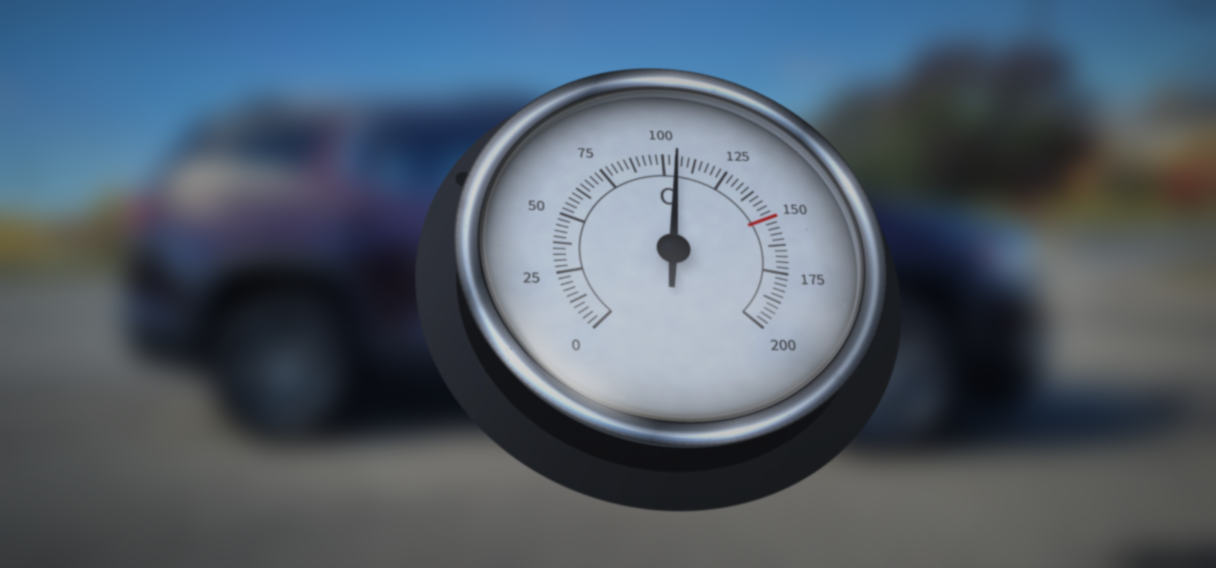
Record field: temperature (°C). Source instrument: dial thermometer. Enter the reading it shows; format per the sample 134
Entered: 105
